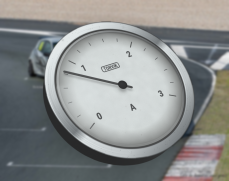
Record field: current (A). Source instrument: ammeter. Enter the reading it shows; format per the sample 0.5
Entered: 0.8
